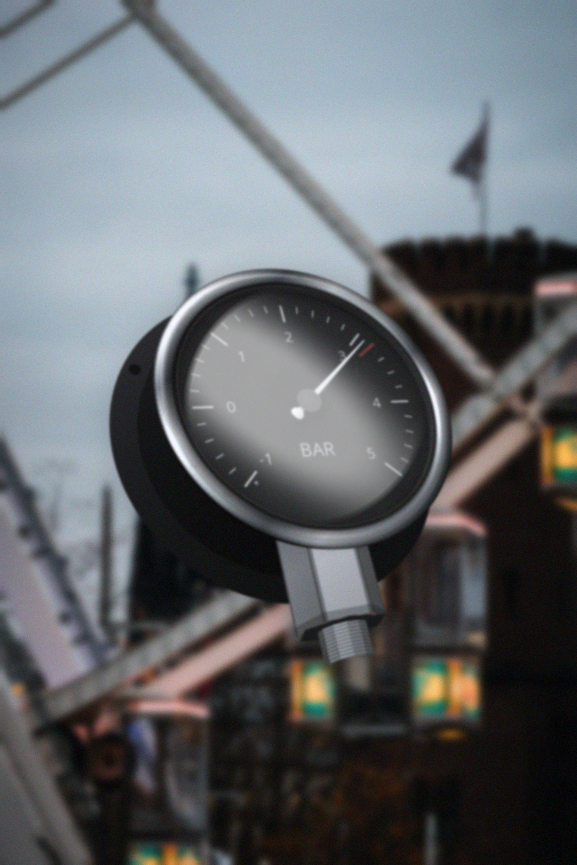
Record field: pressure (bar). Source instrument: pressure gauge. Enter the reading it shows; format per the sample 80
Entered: 3.1
